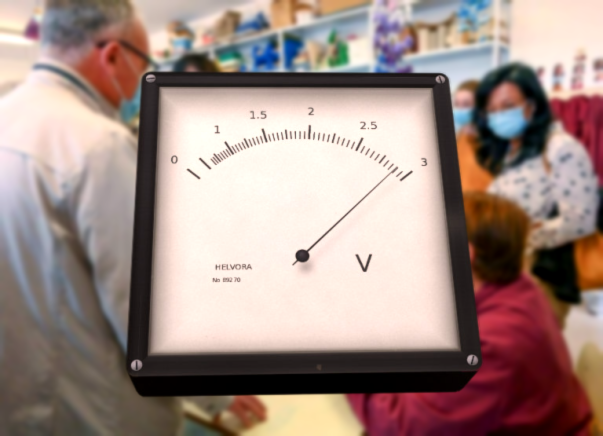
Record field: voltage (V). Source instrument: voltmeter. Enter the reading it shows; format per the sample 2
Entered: 2.9
